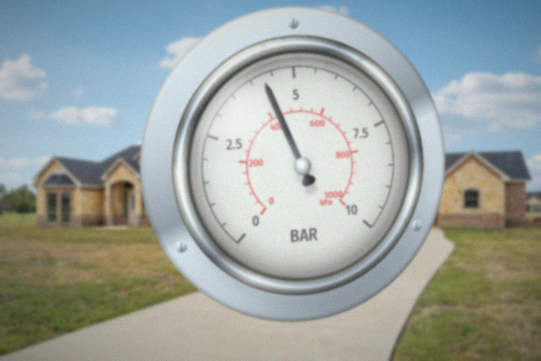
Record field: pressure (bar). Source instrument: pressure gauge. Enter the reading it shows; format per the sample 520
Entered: 4.25
